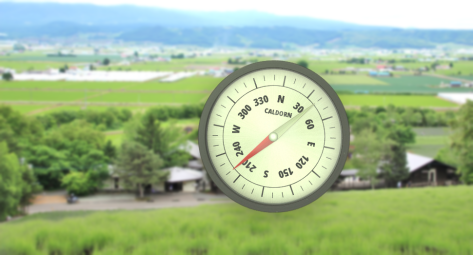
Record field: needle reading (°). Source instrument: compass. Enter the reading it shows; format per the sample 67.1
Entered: 220
